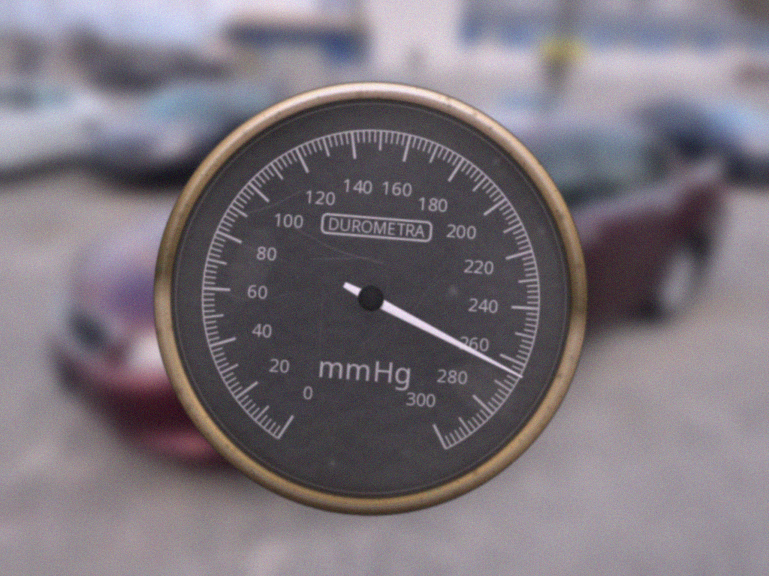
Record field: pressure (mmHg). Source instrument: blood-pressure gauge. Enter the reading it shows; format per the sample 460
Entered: 264
